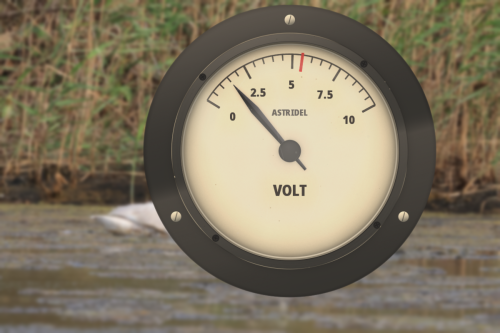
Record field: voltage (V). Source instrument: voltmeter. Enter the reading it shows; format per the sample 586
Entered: 1.5
